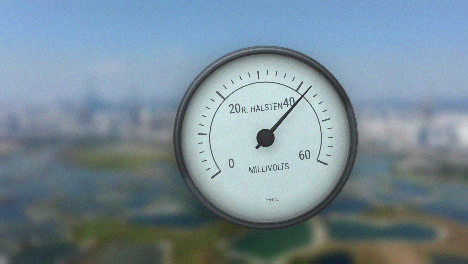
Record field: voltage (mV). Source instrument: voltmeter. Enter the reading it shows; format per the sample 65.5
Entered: 42
